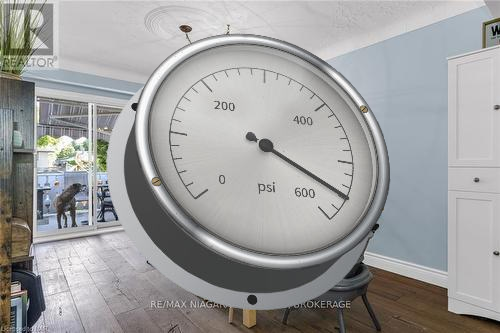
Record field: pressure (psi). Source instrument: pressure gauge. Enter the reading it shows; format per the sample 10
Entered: 560
